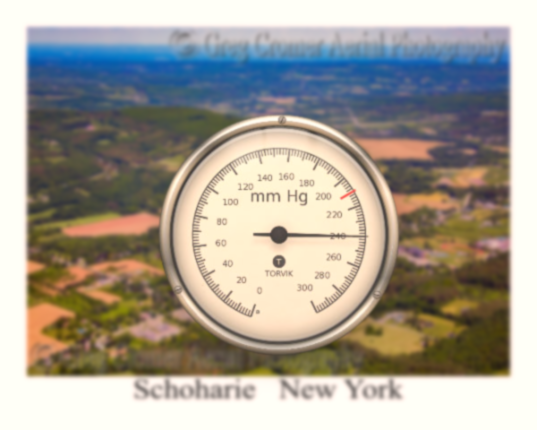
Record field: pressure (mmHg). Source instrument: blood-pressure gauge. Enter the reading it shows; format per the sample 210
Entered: 240
